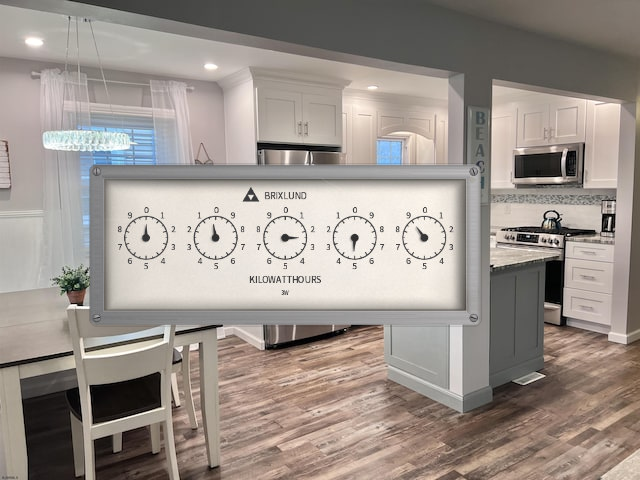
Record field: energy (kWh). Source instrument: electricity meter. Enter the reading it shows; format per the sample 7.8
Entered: 249
